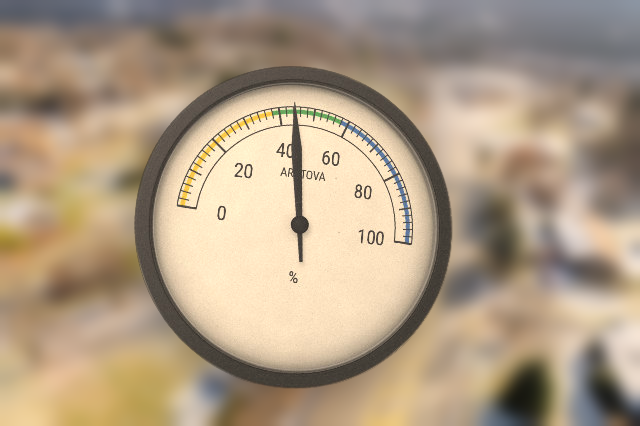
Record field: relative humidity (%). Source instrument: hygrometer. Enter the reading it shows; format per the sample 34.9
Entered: 44
